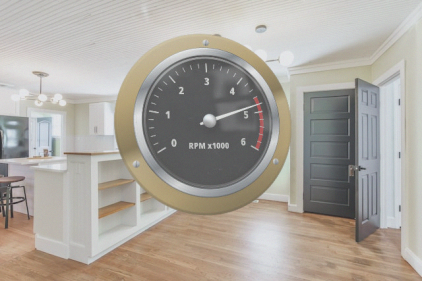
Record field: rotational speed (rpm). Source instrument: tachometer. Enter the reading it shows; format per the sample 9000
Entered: 4800
